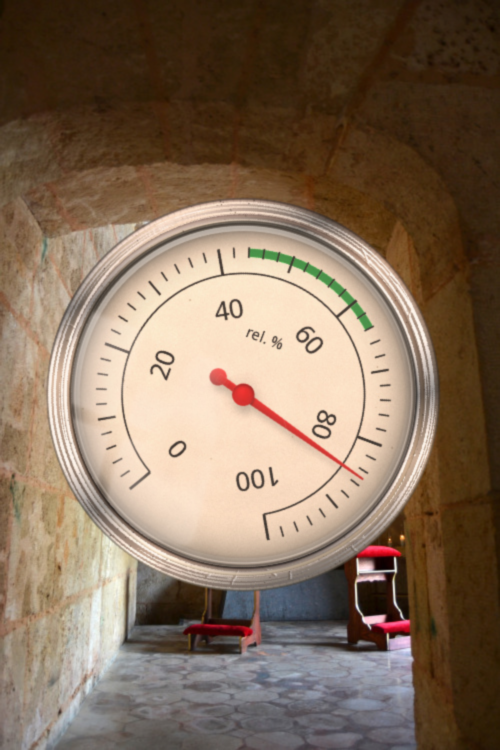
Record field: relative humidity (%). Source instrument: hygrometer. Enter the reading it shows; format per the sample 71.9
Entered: 85
